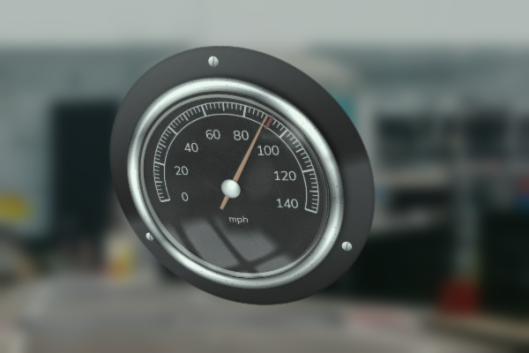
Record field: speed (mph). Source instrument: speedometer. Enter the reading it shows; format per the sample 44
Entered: 90
